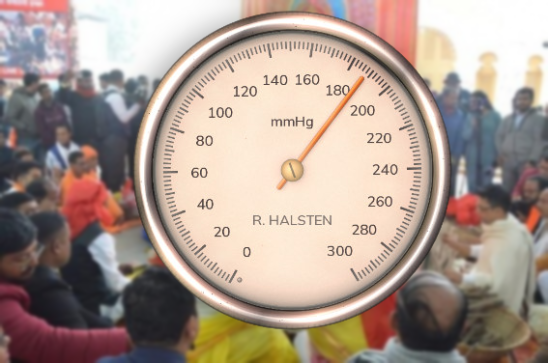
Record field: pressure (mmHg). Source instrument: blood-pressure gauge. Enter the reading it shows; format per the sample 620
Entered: 188
